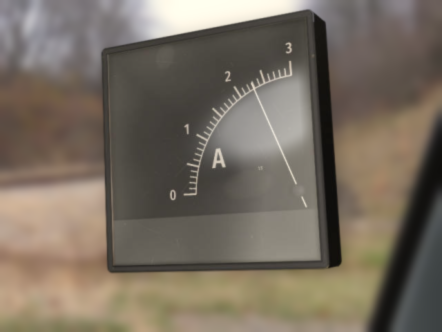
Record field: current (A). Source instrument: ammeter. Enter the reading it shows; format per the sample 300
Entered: 2.3
